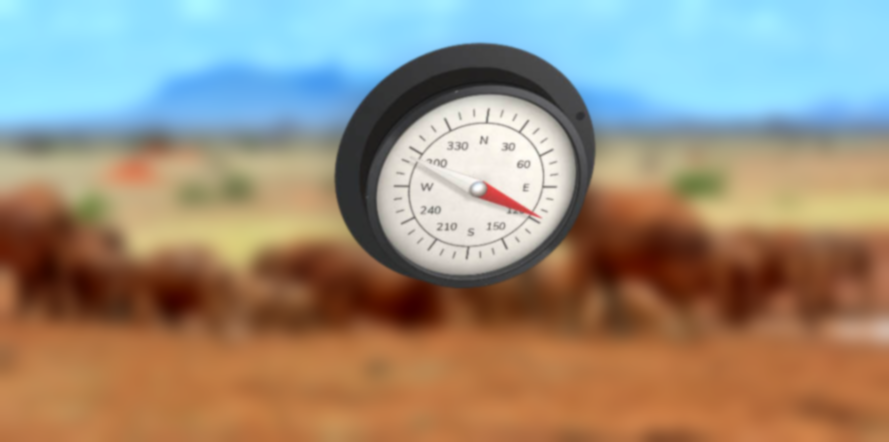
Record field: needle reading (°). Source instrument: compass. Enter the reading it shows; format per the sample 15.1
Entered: 115
